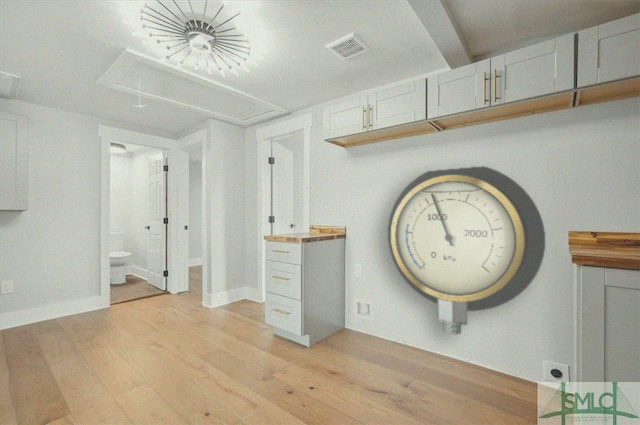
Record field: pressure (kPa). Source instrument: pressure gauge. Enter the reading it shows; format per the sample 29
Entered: 1100
